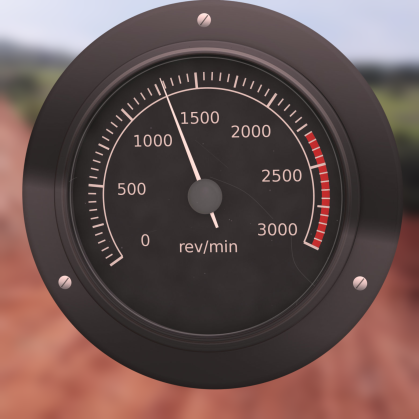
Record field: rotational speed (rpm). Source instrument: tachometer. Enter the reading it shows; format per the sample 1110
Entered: 1300
